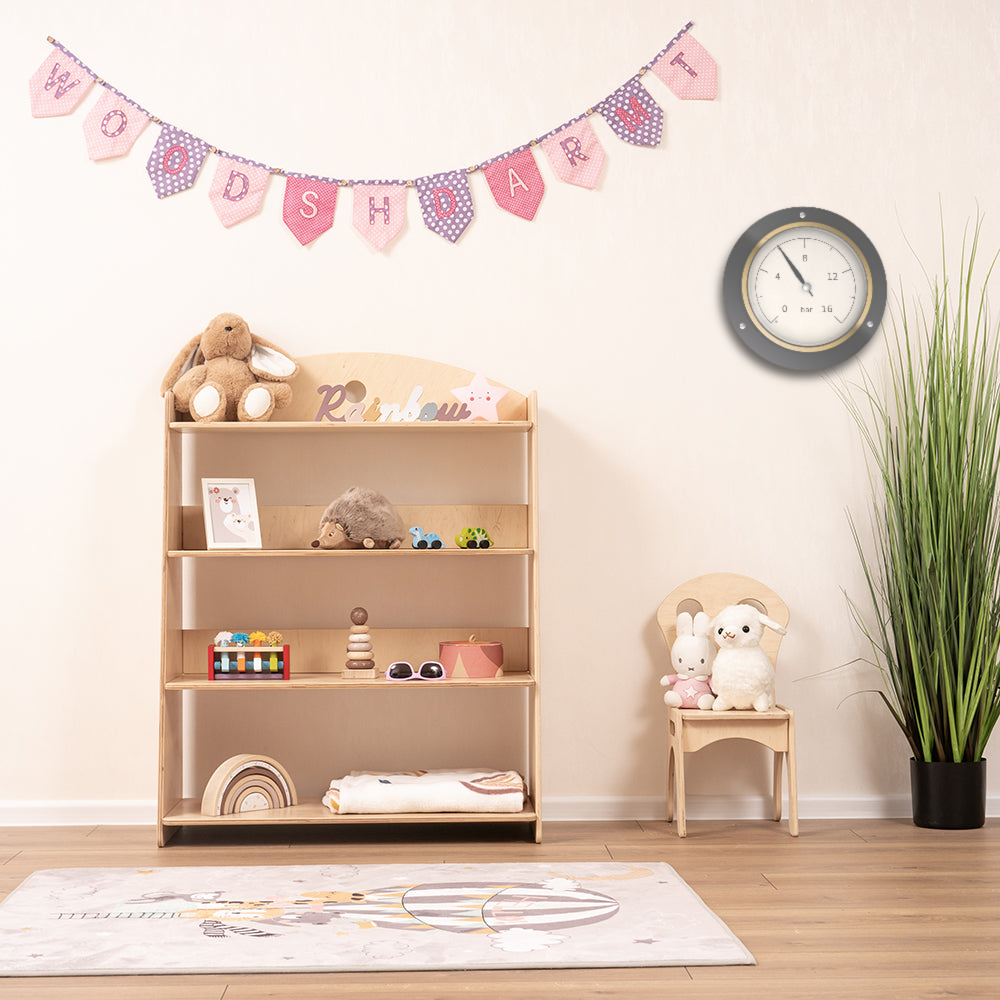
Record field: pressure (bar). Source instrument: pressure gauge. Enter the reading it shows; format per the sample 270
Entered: 6
